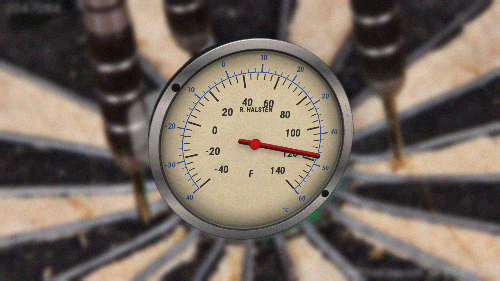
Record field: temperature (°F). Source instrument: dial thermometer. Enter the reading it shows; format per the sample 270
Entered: 116
